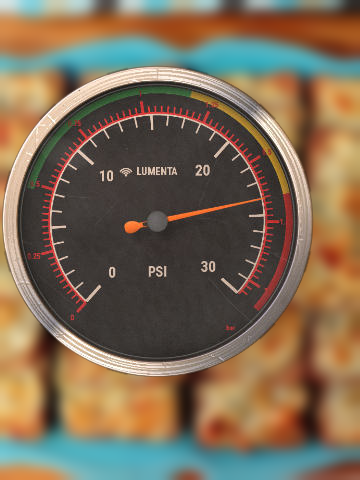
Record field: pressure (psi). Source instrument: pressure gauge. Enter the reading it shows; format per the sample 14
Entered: 24
